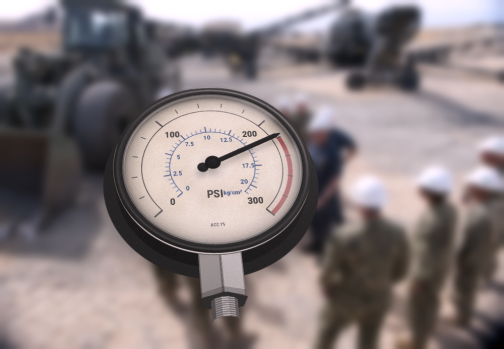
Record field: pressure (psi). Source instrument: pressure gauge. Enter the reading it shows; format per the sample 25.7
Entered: 220
